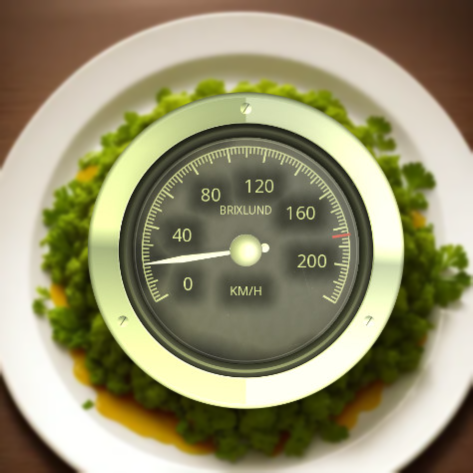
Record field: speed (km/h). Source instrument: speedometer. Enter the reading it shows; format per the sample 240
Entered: 20
